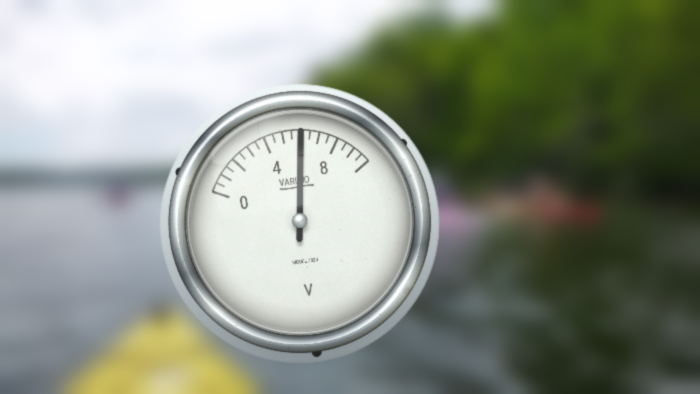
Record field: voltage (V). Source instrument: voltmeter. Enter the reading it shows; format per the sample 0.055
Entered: 6
